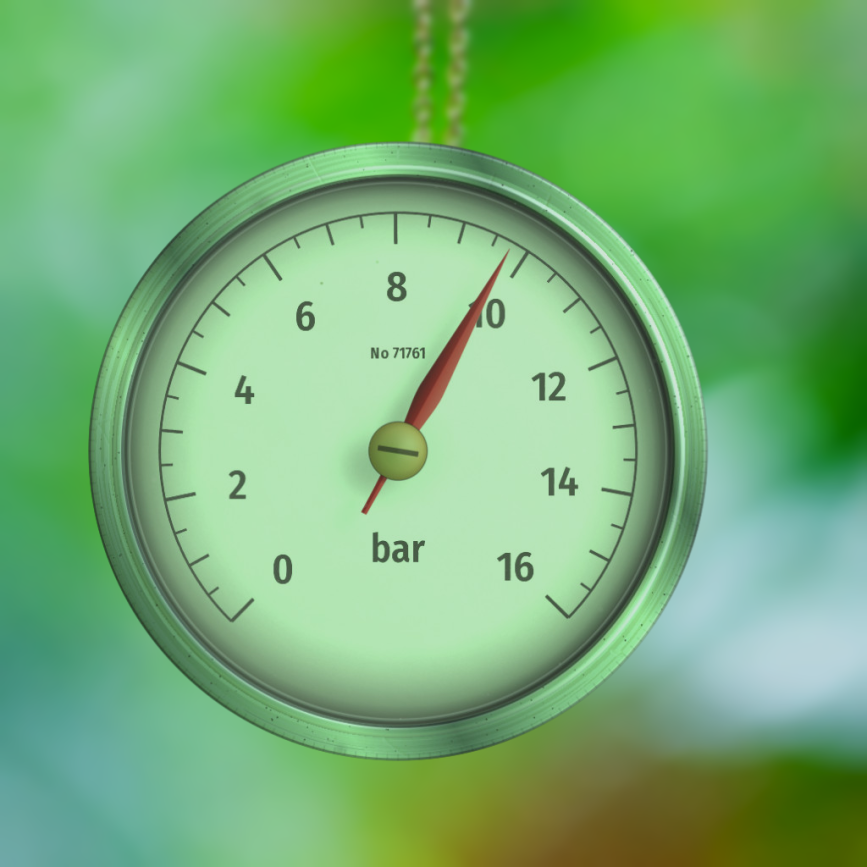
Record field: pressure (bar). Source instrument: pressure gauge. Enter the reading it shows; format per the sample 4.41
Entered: 9.75
